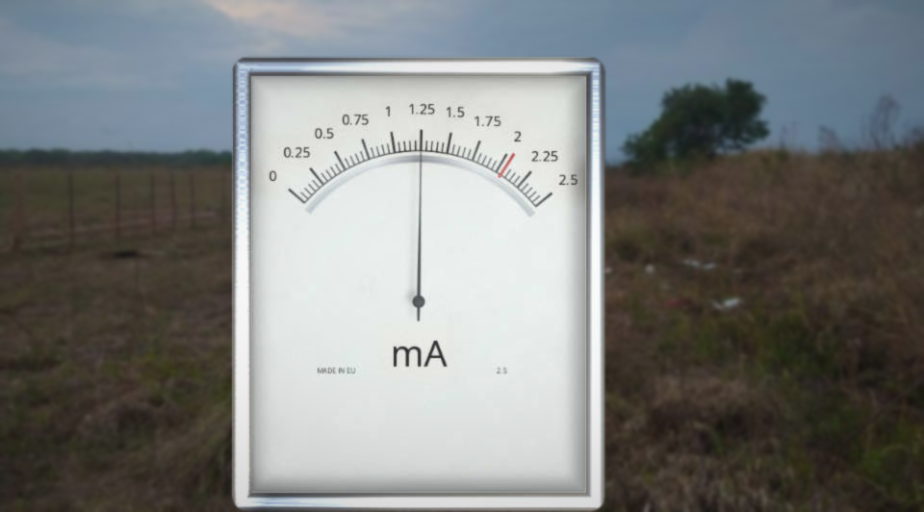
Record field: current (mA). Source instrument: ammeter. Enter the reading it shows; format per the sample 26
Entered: 1.25
